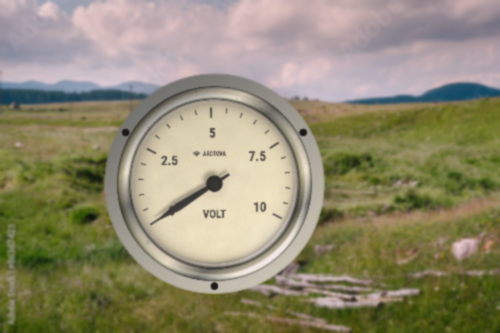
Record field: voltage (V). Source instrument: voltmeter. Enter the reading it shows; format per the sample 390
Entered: 0
